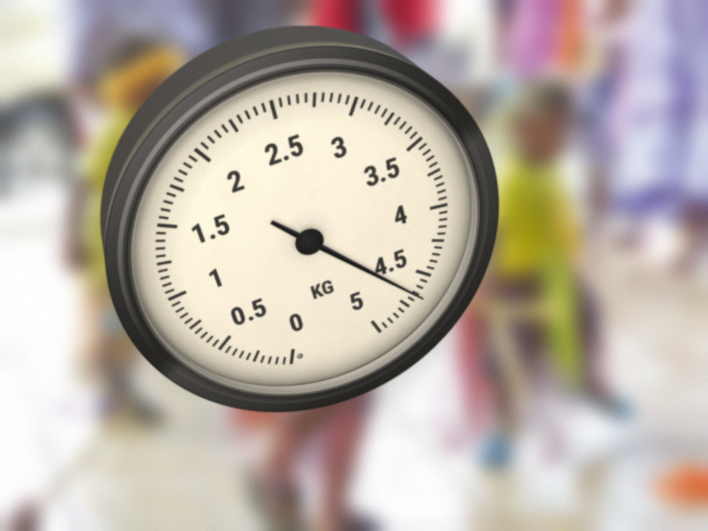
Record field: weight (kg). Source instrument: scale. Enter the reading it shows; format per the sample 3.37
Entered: 4.65
